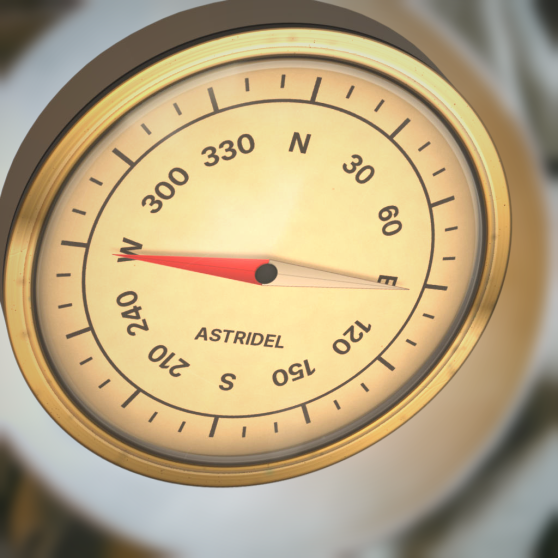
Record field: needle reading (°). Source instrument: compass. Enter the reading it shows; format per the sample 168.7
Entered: 270
